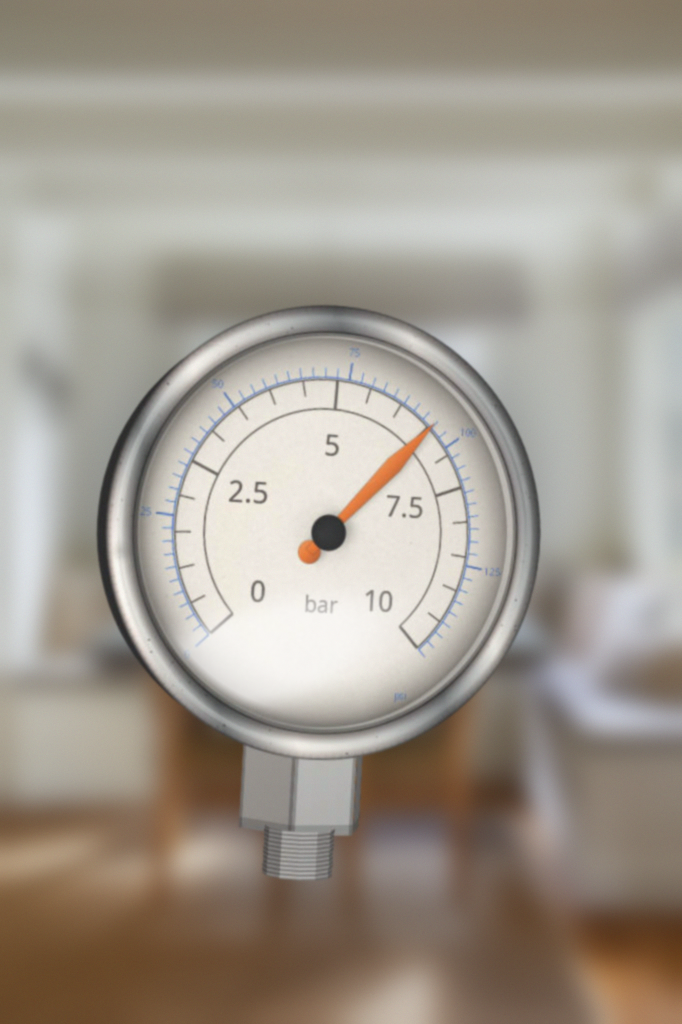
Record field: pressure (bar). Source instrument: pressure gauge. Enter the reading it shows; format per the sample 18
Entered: 6.5
